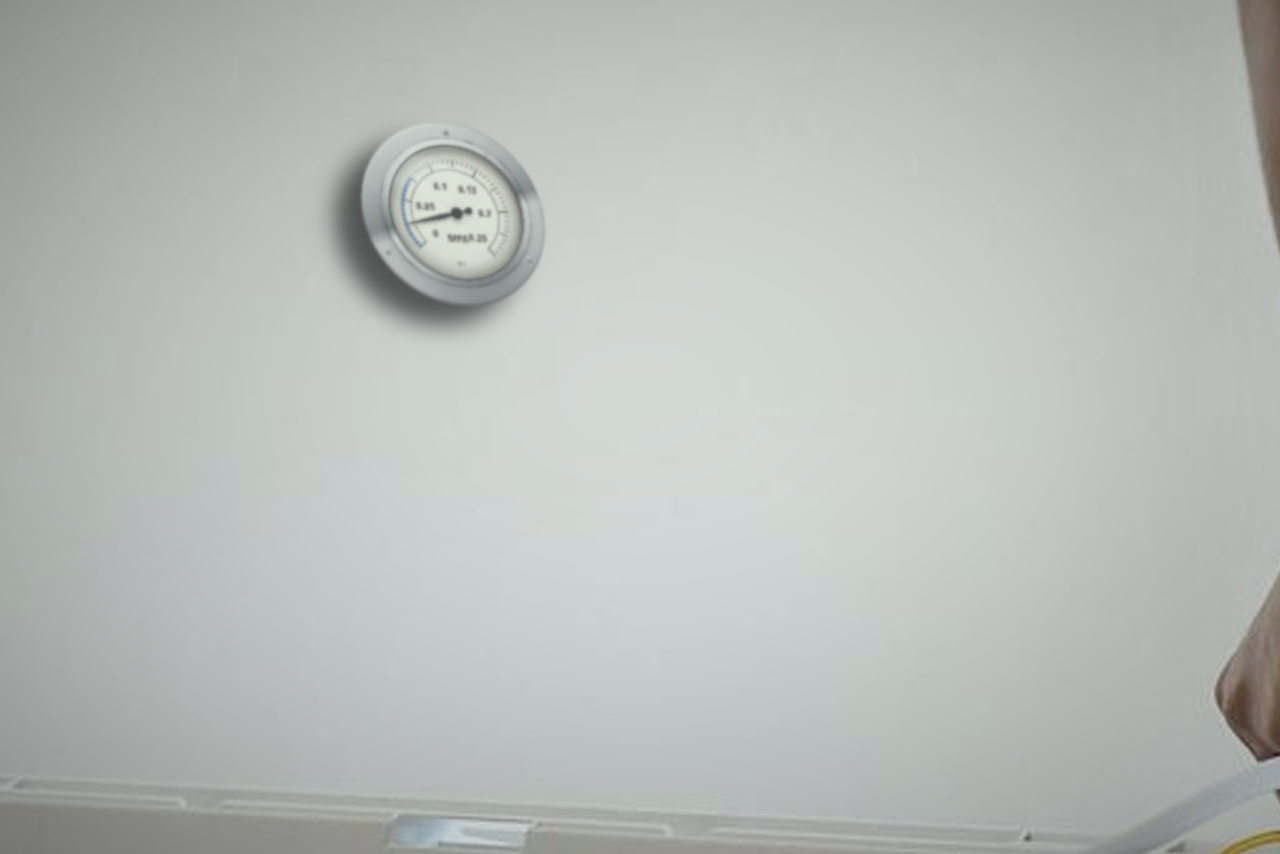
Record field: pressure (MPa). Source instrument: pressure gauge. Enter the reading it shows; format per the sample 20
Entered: 0.025
